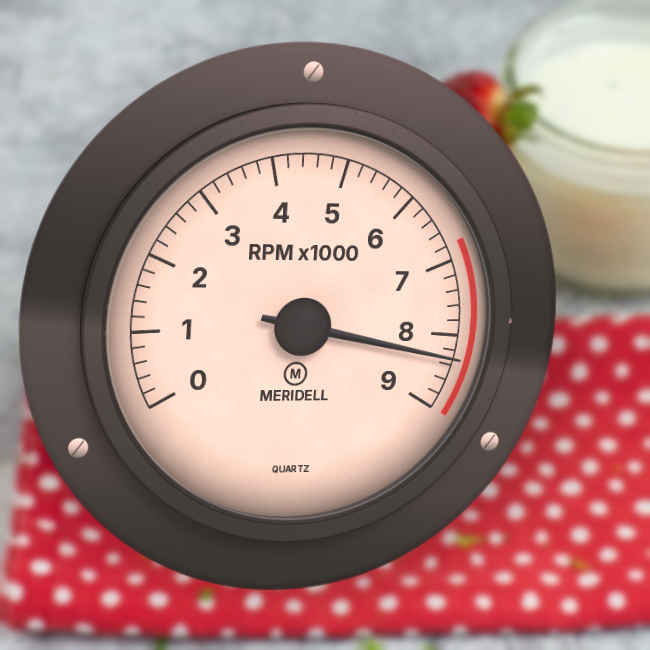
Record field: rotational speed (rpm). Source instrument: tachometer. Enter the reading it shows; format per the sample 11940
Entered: 8300
